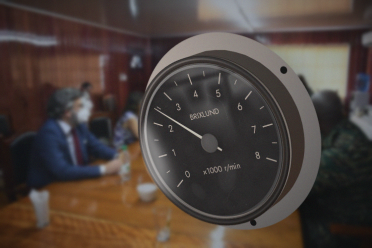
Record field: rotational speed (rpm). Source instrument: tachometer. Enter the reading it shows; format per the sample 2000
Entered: 2500
